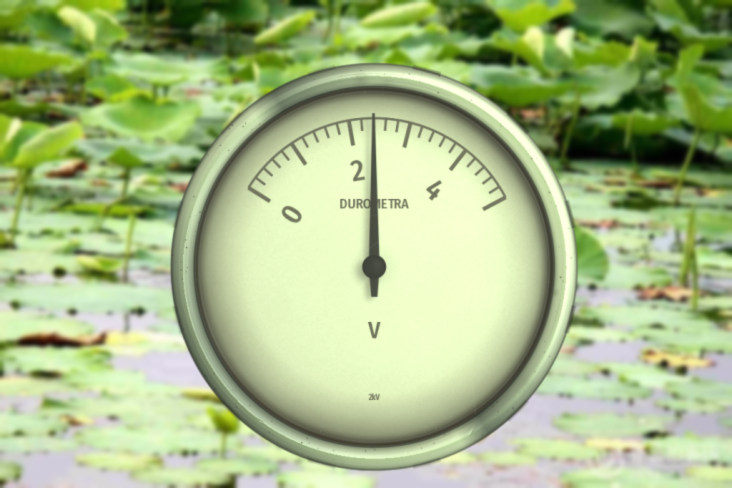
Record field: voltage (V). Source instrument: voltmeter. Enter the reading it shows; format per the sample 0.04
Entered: 2.4
